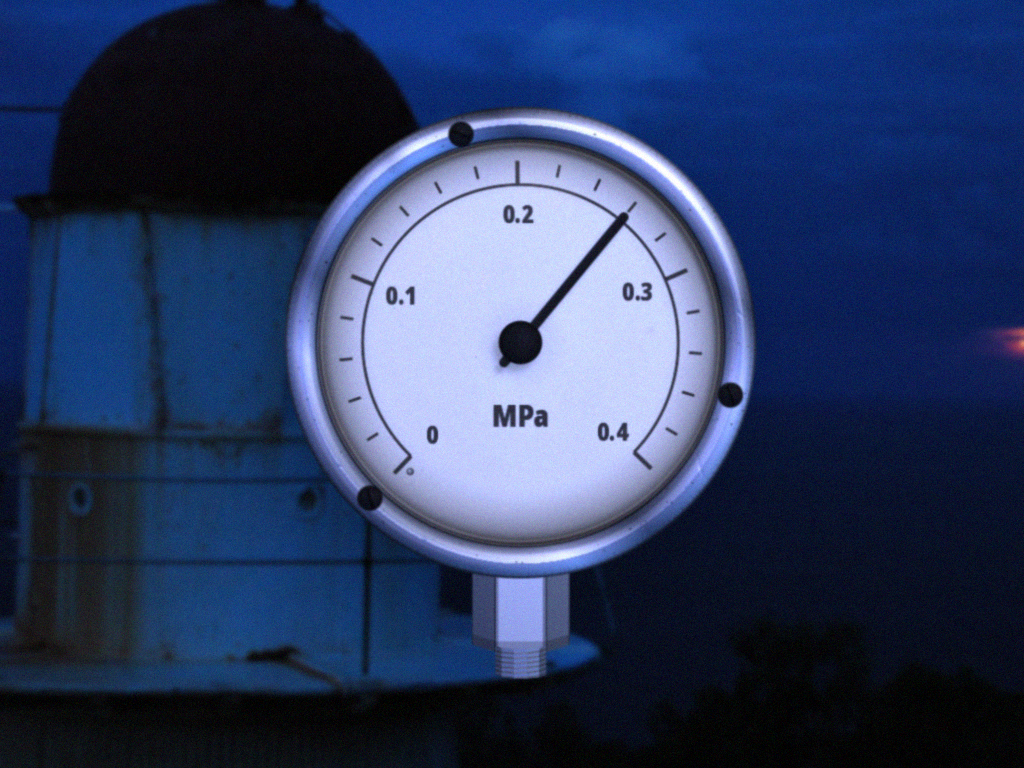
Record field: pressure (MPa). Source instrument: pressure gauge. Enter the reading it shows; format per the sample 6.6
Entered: 0.26
